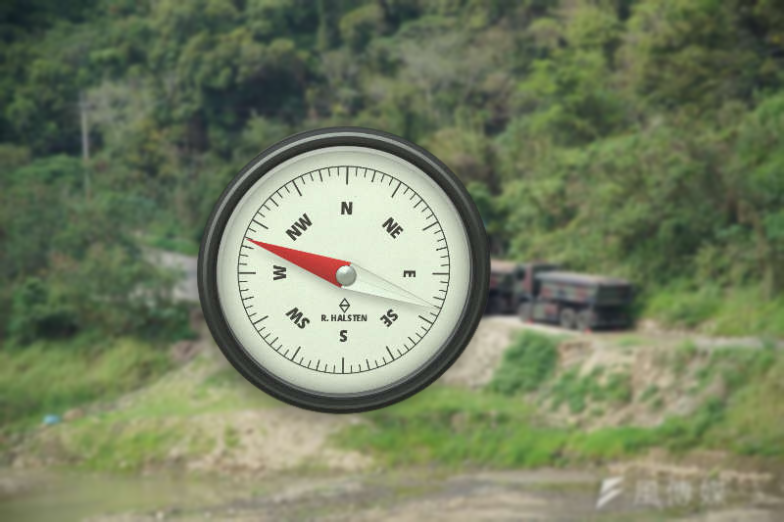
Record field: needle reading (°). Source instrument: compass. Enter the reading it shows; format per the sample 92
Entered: 290
